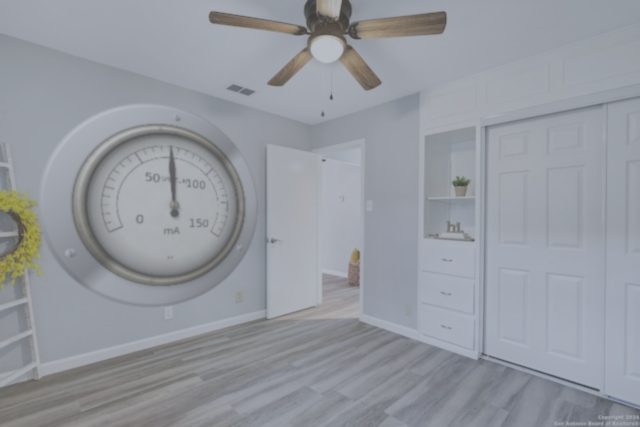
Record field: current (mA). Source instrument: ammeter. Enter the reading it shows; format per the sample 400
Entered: 70
